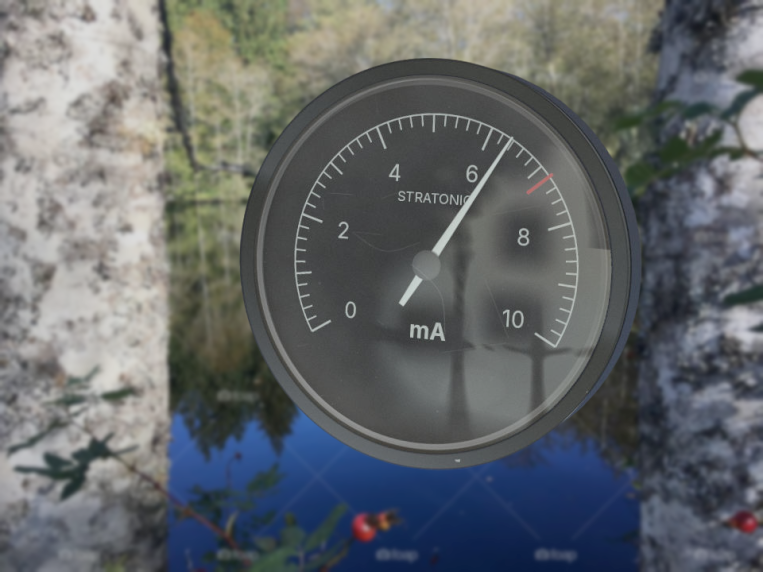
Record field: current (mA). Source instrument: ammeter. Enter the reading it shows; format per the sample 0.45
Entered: 6.4
